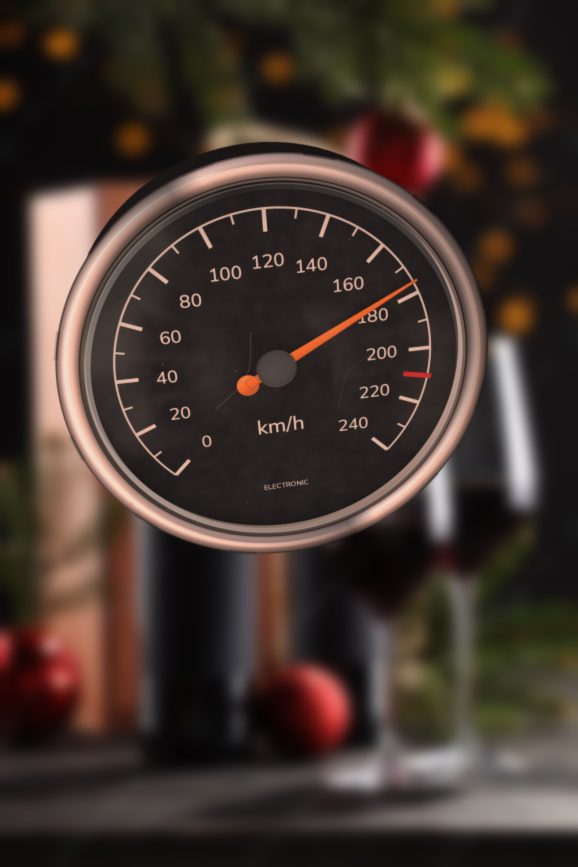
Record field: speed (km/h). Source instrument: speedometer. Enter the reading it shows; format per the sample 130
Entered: 175
